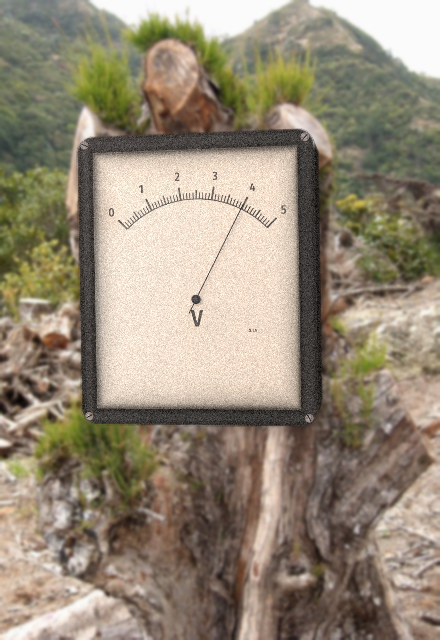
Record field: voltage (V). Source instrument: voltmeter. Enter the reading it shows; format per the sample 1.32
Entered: 4
